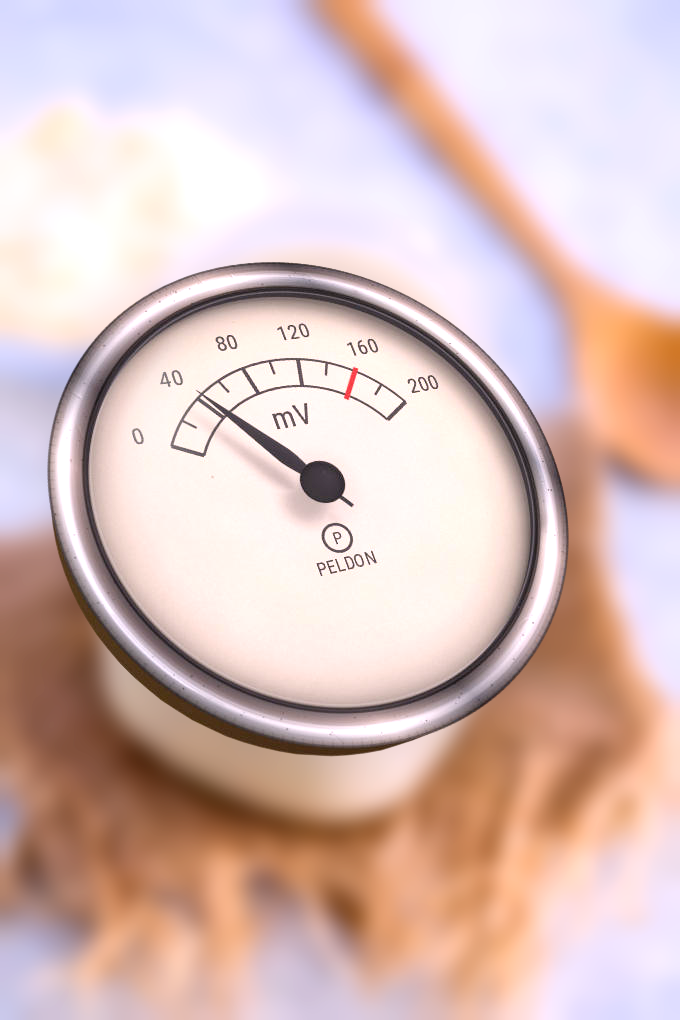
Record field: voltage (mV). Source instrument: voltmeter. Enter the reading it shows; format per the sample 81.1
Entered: 40
